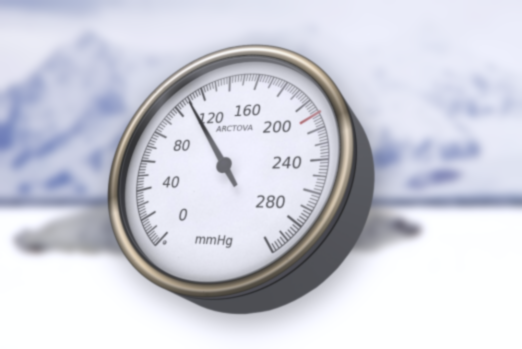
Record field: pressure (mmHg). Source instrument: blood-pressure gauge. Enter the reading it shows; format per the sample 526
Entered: 110
